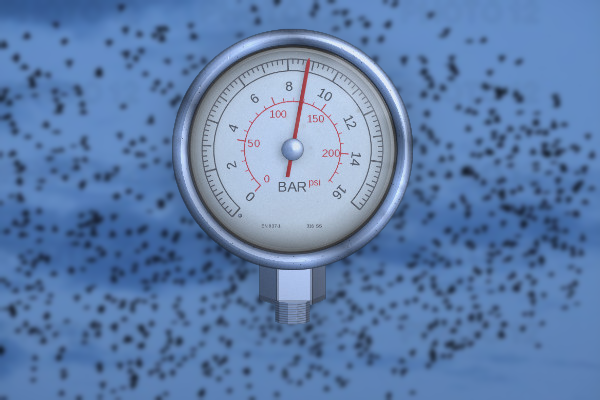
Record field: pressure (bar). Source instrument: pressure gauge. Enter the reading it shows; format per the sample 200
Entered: 8.8
